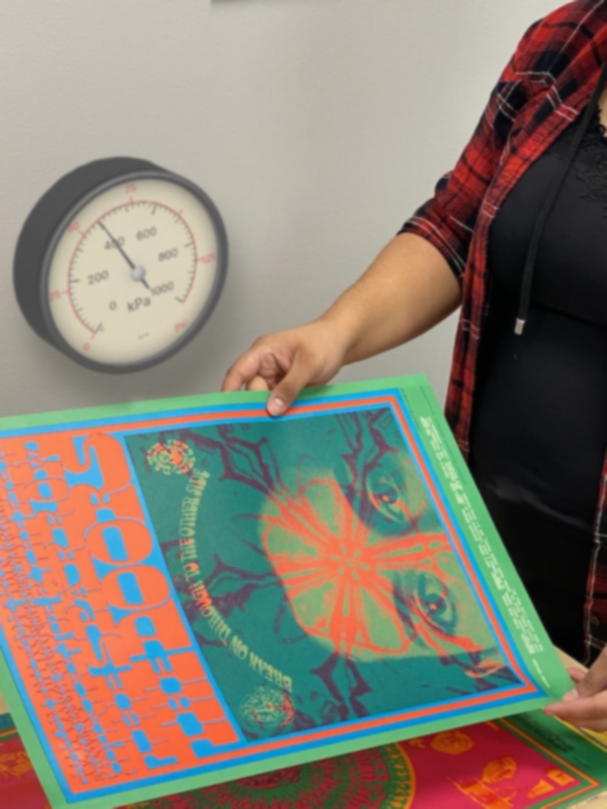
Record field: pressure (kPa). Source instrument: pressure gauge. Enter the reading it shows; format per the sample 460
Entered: 400
